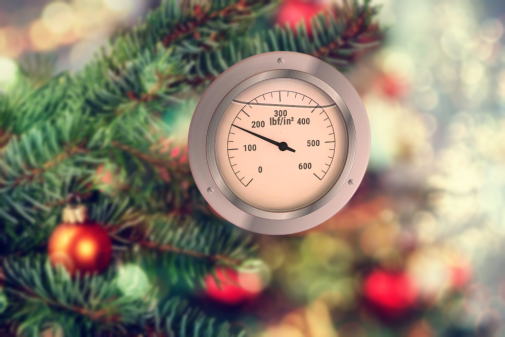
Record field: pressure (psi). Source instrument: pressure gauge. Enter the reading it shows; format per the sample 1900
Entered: 160
